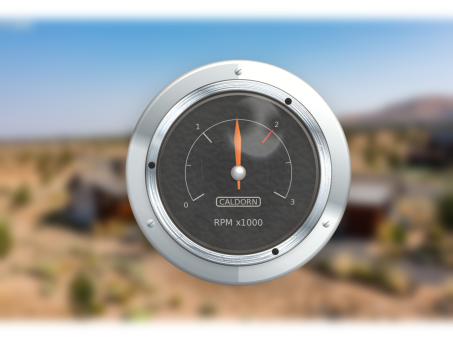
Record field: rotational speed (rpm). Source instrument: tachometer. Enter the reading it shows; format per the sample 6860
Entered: 1500
